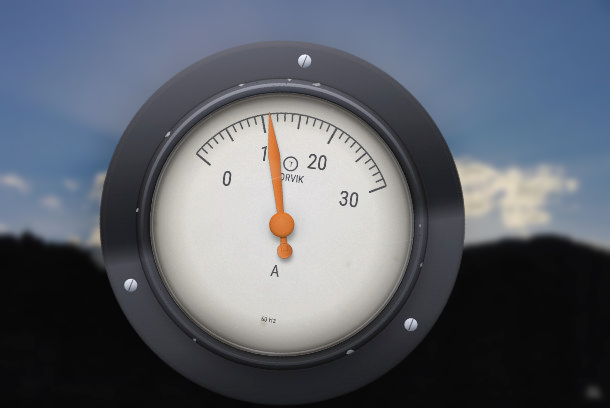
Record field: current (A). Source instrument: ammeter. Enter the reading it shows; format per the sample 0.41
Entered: 11
